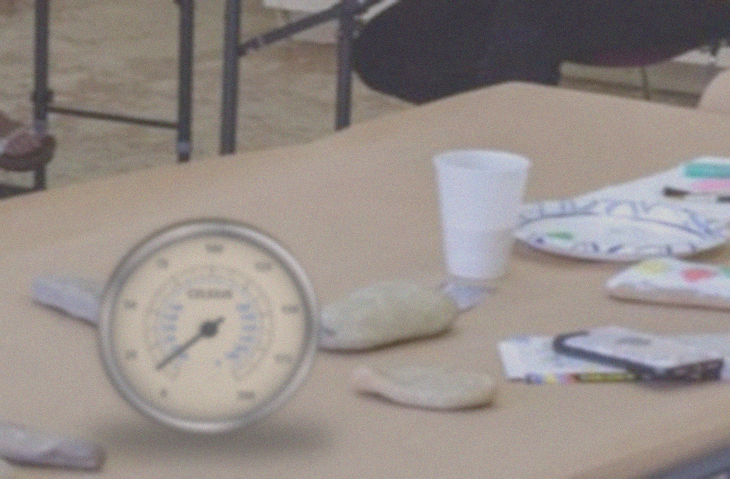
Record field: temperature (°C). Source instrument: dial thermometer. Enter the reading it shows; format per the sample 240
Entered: 12.5
